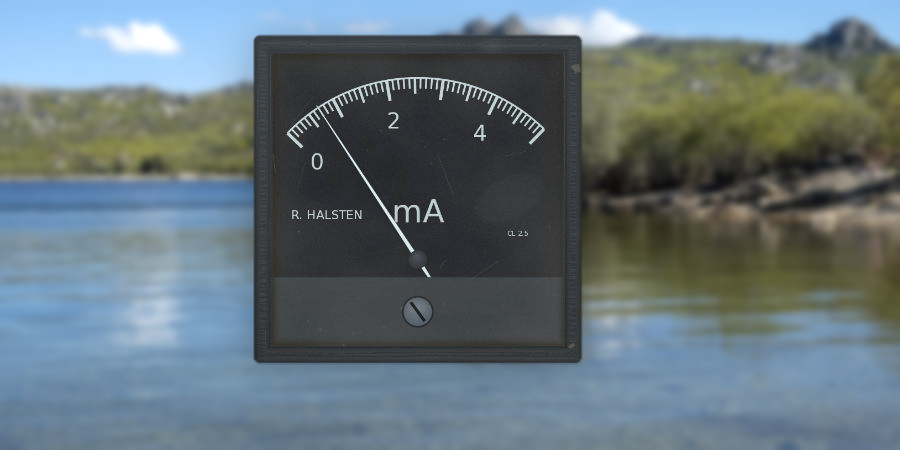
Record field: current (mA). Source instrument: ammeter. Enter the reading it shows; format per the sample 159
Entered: 0.7
